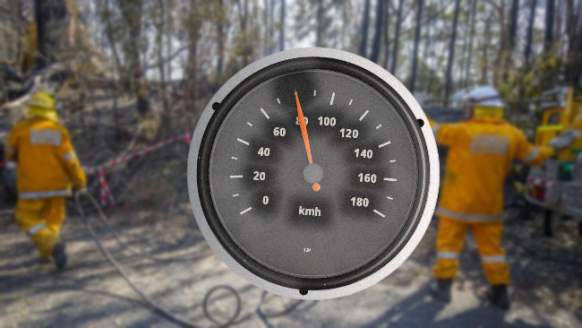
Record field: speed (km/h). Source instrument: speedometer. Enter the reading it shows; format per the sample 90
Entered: 80
